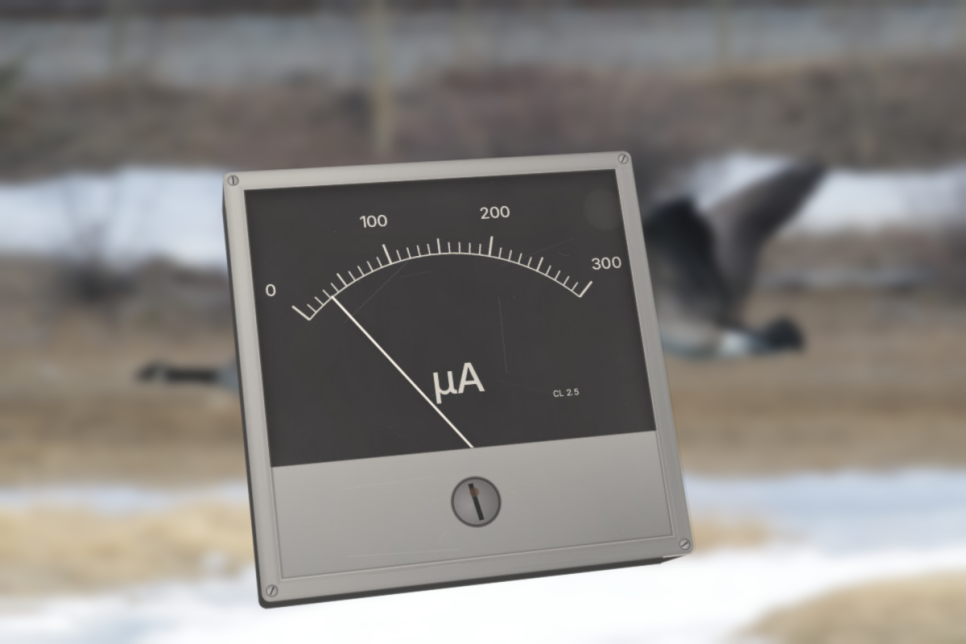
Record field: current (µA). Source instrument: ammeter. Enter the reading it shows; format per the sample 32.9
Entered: 30
